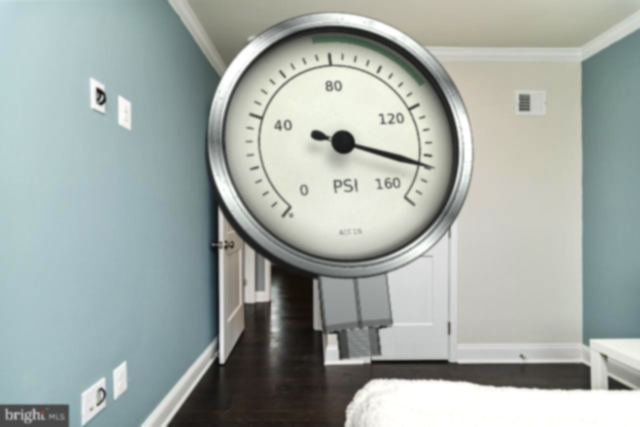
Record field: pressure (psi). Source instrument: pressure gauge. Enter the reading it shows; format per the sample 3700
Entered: 145
